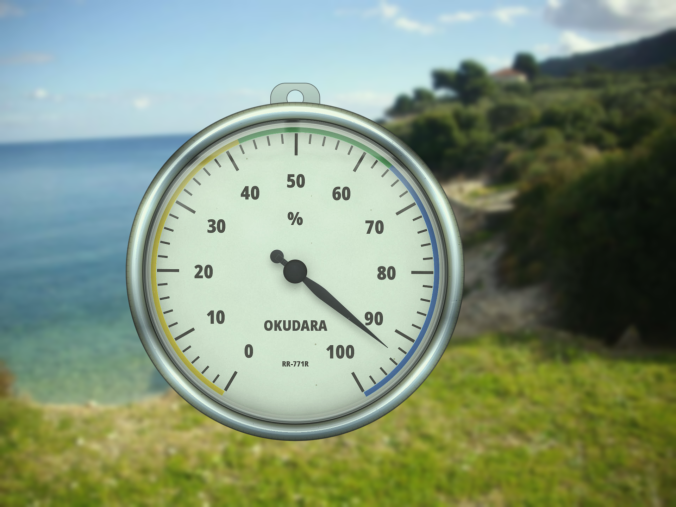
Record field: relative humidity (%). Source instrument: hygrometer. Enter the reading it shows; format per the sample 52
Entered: 93
